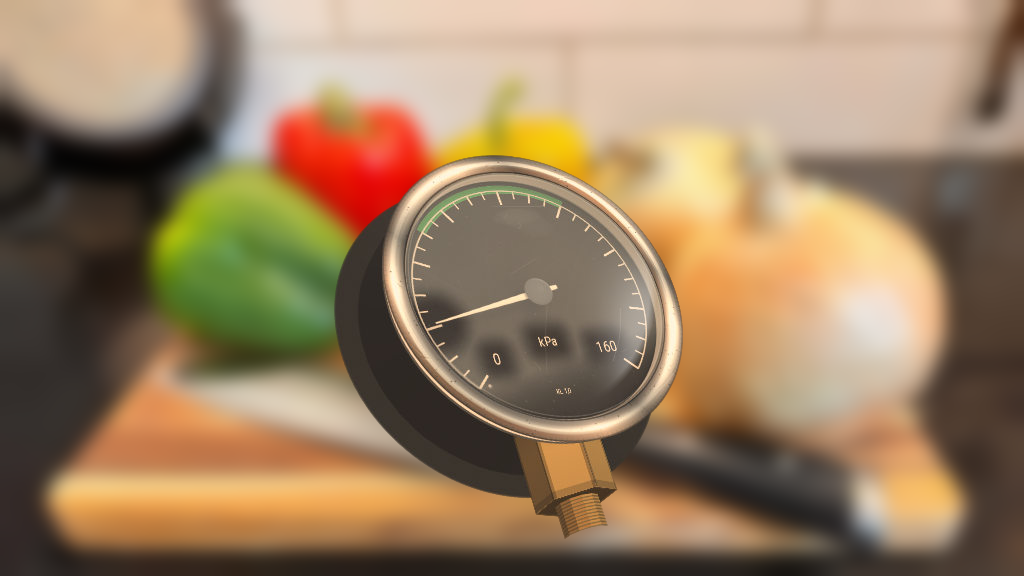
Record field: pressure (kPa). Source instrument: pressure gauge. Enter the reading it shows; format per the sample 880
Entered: 20
